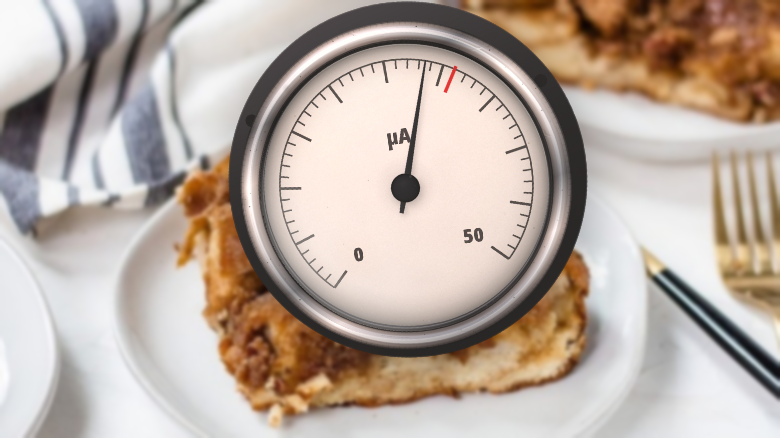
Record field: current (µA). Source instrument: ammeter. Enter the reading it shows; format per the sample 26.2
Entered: 28.5
